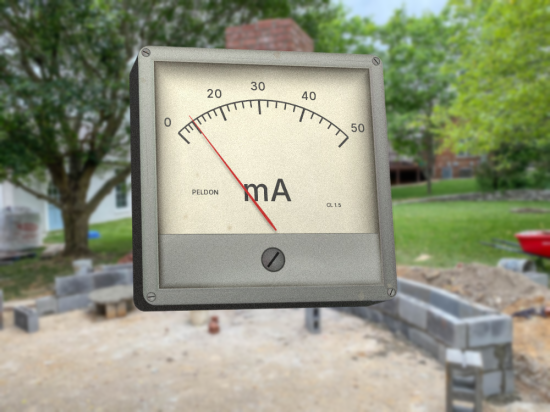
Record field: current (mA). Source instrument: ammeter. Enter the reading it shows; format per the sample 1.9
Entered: 10
